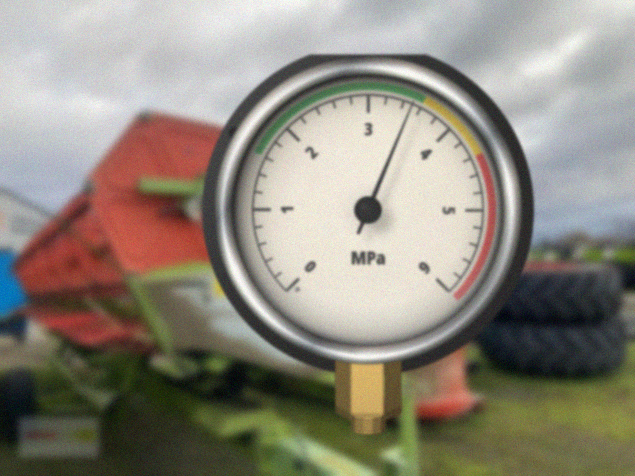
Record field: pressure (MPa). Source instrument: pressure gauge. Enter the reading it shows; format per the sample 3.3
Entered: 3.5
